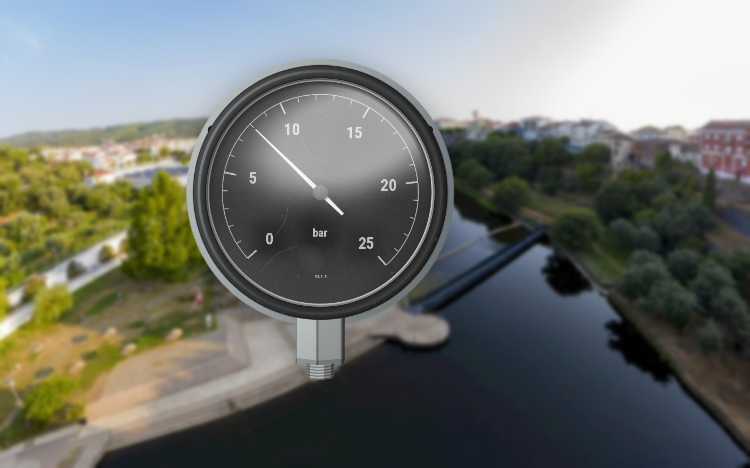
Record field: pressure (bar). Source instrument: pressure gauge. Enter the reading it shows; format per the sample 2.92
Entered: 8
